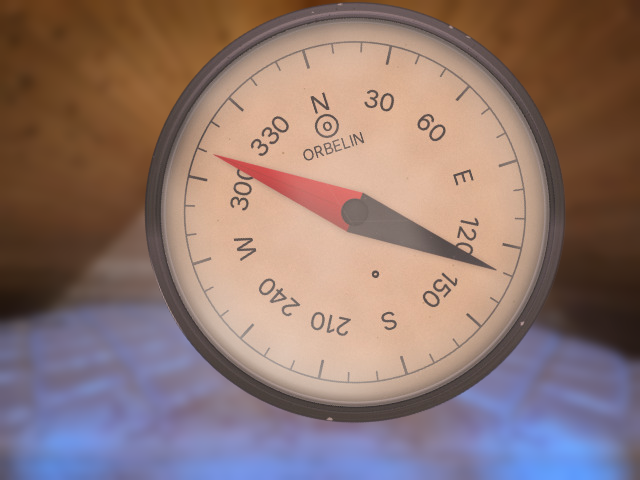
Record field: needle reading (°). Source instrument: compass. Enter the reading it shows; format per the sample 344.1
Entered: 310
